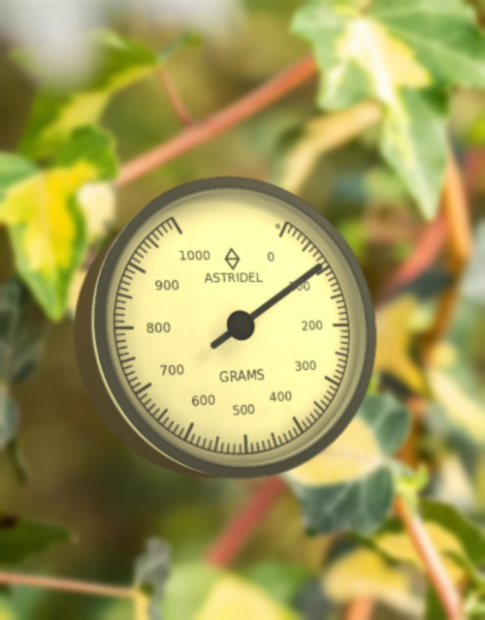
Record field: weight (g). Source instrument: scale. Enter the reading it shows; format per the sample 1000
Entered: 90
